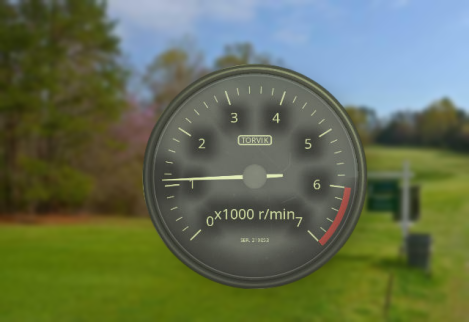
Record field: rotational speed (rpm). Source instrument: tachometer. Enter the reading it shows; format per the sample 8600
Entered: 1100
